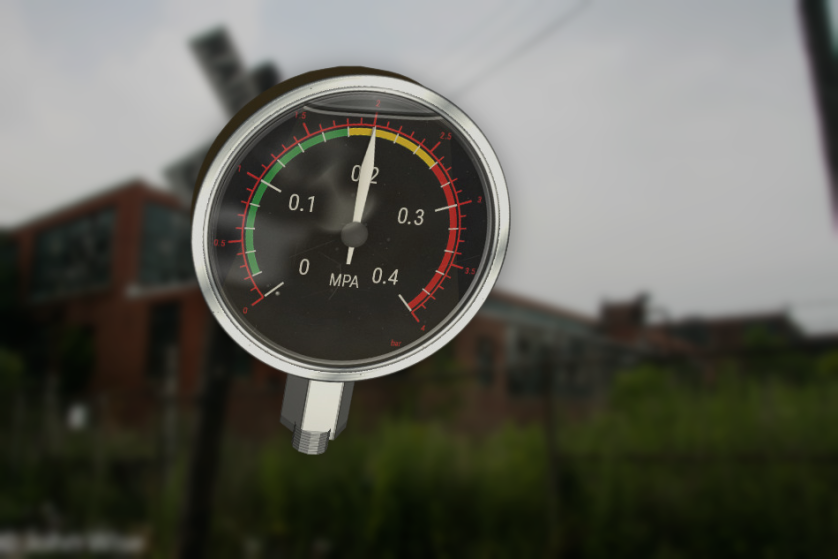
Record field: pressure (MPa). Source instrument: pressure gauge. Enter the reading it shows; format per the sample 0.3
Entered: 0.2
